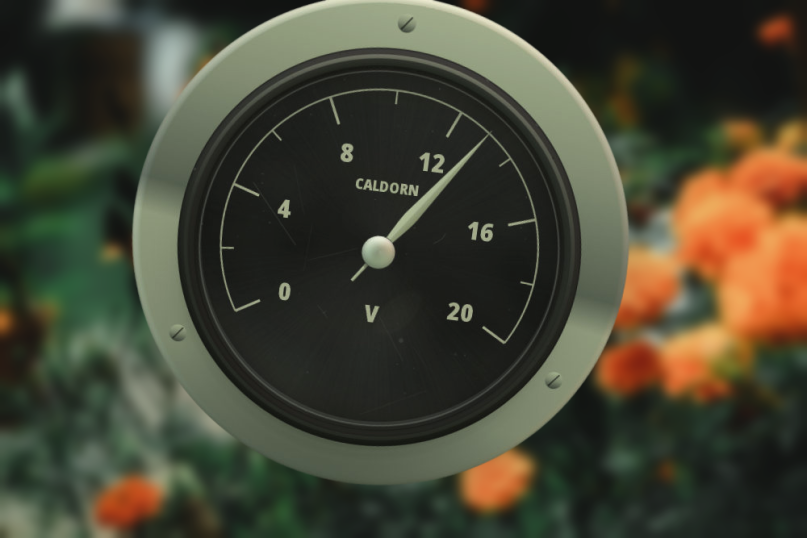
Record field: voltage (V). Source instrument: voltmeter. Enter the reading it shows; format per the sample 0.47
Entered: 13
